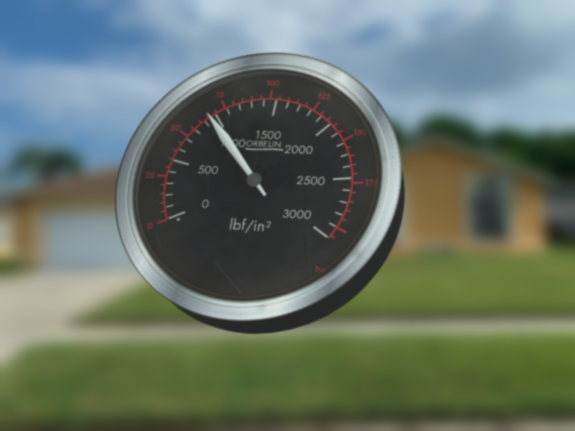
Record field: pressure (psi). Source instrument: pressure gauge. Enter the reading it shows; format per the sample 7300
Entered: 950
